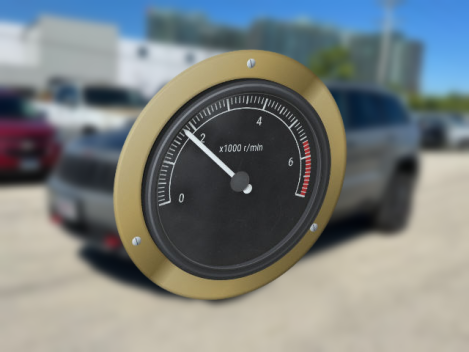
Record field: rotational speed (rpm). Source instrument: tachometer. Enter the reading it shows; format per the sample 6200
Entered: 1800
